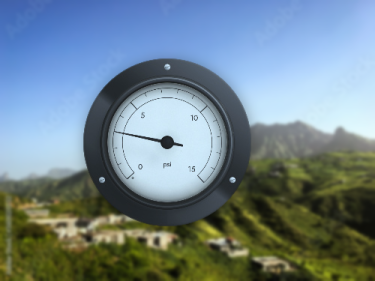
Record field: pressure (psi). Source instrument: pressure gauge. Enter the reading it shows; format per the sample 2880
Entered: 3
